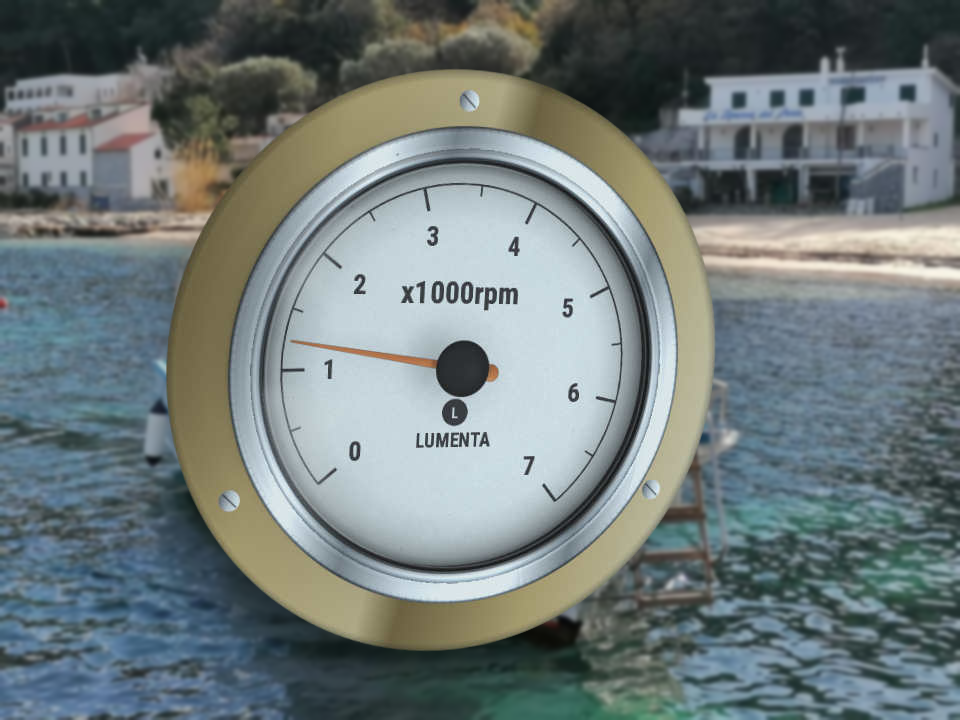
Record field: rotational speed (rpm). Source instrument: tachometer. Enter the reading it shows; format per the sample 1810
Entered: 1250
